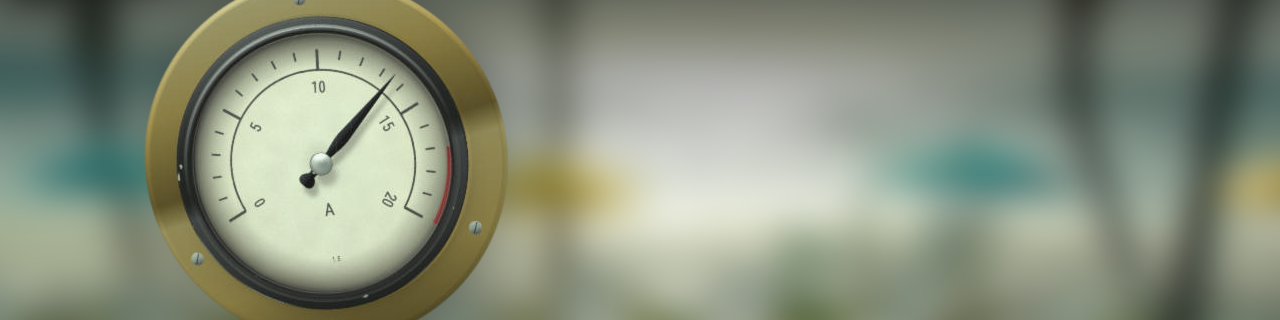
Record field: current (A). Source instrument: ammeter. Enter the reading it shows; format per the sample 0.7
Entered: 13.5
